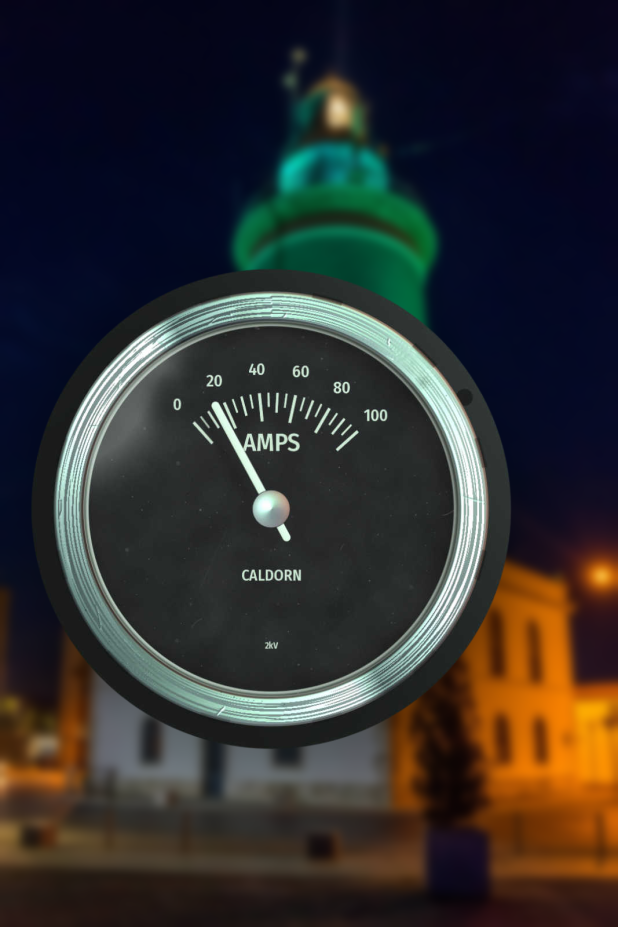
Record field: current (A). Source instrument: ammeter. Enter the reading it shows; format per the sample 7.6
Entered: 15
